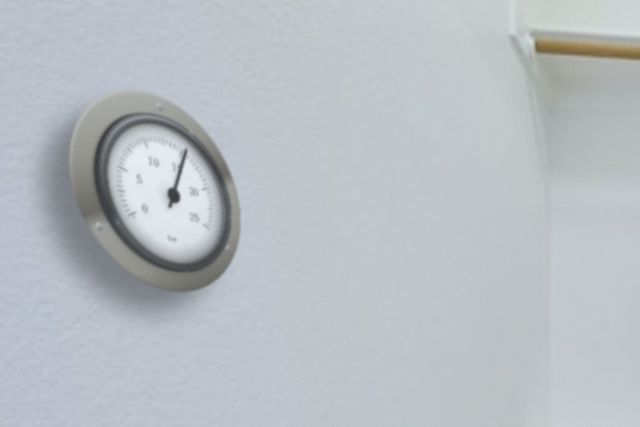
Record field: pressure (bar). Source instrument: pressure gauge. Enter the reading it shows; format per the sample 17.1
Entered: 15
